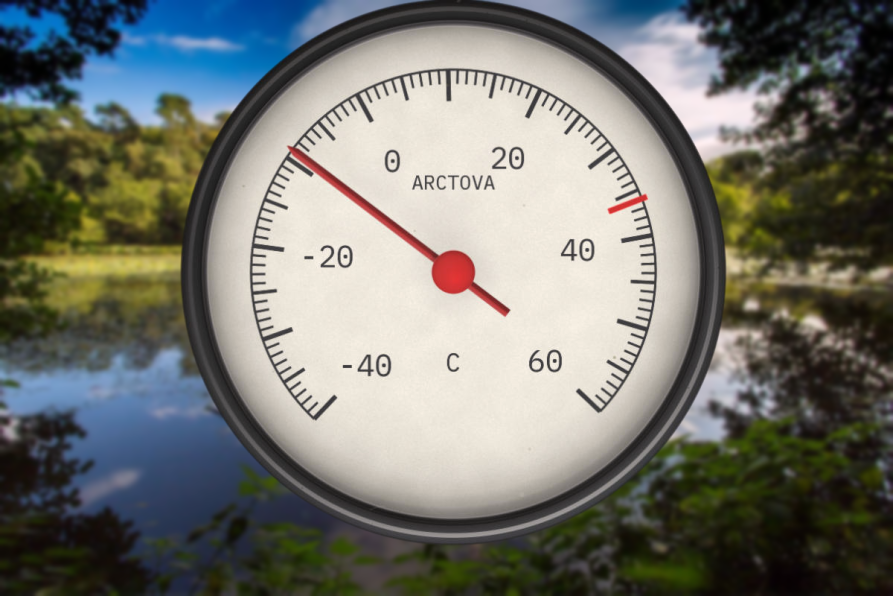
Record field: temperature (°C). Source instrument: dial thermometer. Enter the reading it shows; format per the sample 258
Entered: -9
